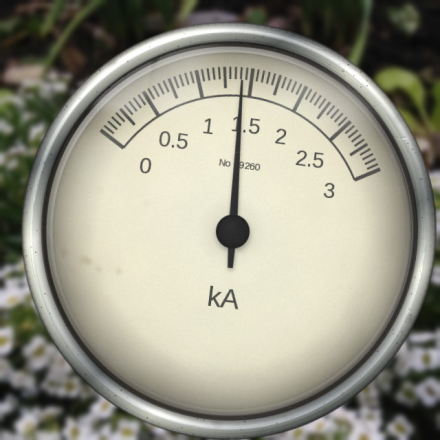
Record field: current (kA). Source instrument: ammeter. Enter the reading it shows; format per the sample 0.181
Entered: 1.4
